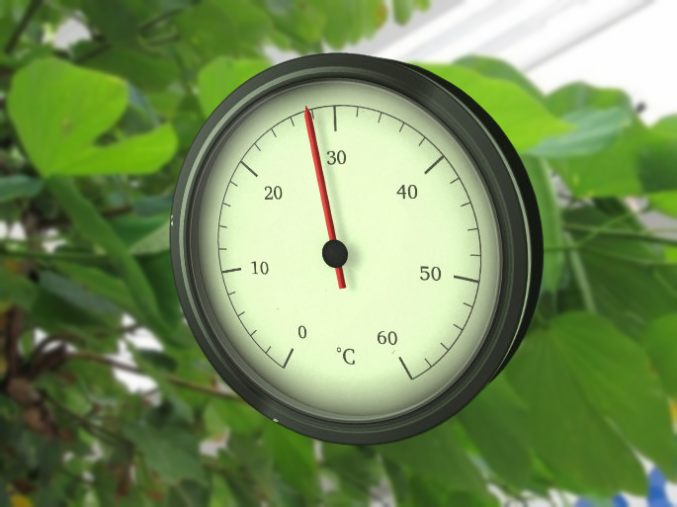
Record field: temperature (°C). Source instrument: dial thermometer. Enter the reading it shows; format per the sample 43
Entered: 28
